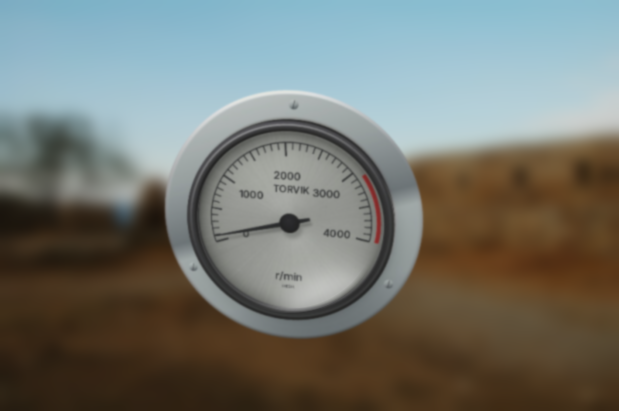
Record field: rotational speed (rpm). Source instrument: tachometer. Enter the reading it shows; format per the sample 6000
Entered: 100
